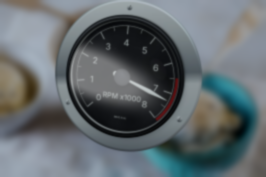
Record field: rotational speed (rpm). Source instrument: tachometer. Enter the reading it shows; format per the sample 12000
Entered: 7250
